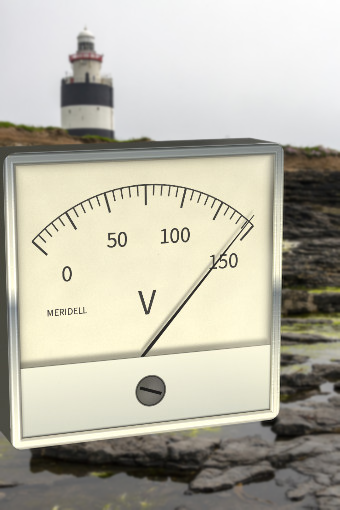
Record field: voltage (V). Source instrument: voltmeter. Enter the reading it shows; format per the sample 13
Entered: 145
